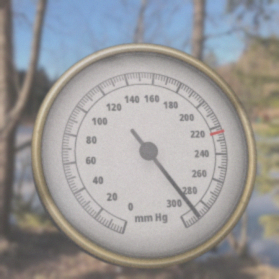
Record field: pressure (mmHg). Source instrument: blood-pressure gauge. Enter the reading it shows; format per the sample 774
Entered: 290
